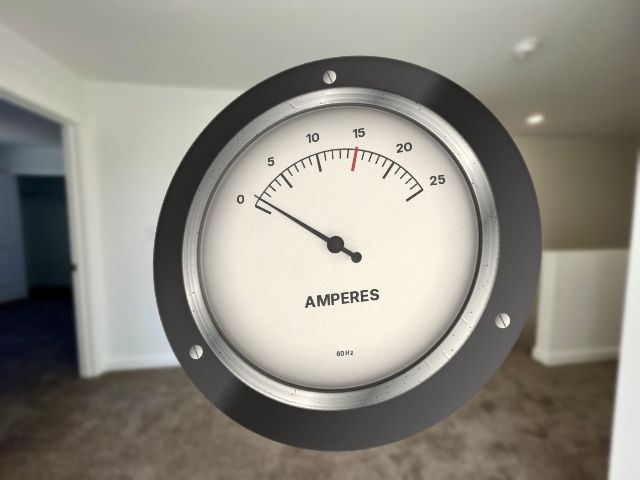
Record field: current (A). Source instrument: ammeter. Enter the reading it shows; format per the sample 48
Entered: 1
